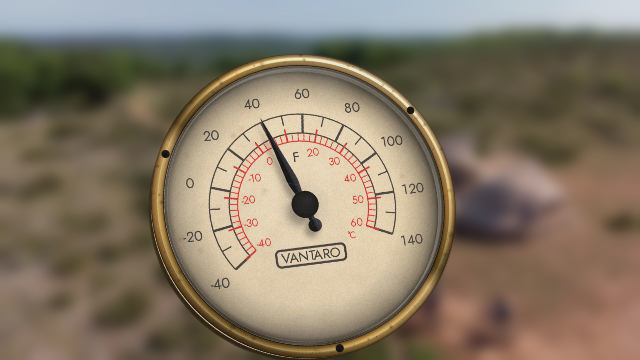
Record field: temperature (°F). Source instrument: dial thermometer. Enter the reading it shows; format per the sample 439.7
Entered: 40
